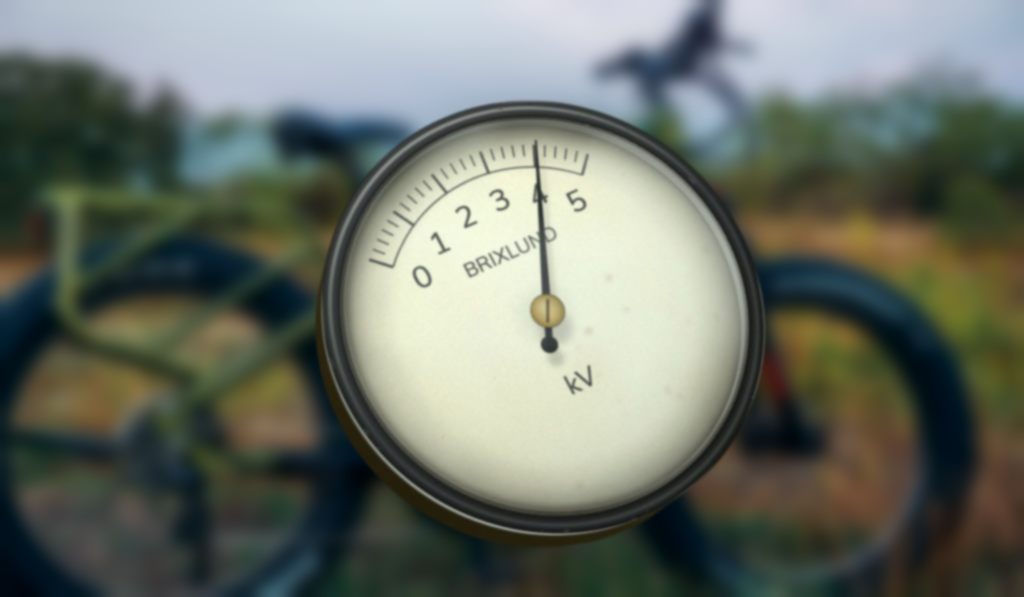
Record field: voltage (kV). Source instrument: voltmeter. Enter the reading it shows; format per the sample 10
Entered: 4
